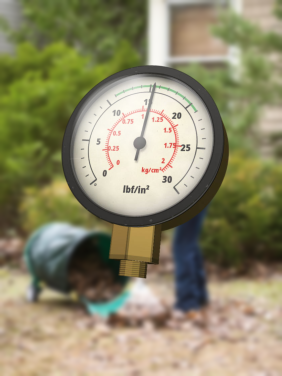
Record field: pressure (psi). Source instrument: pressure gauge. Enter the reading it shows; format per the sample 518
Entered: 15.5
